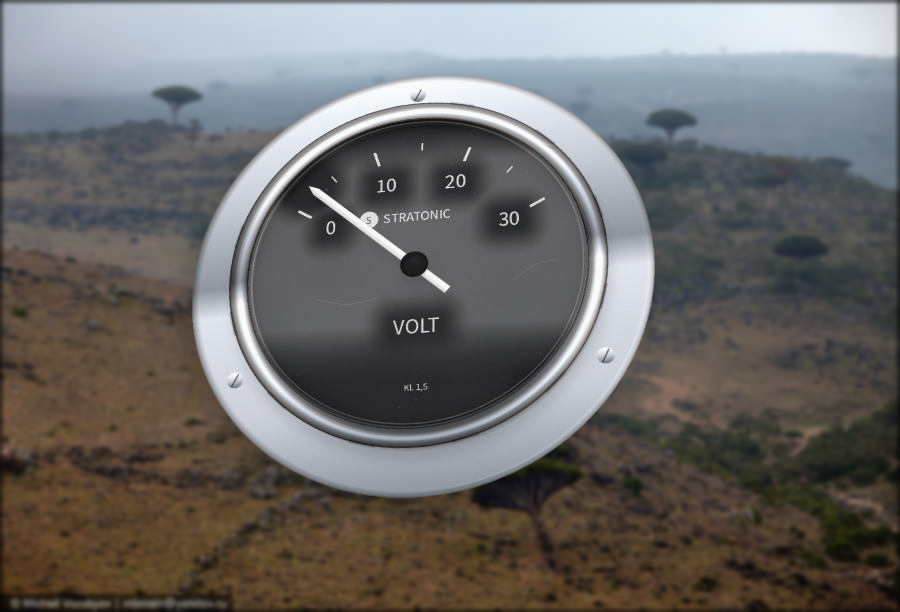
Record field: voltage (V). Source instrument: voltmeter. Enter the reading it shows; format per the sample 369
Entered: 2.5
